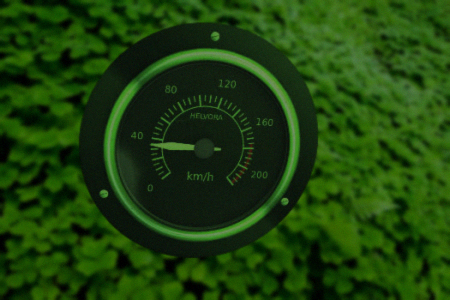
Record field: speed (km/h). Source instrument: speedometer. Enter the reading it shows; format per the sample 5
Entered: 35
